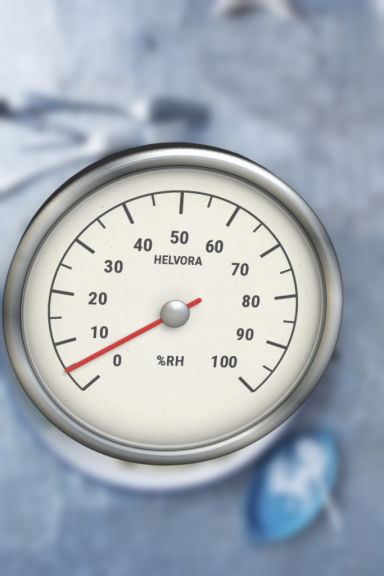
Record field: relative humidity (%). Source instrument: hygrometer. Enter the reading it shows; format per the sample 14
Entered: 5
